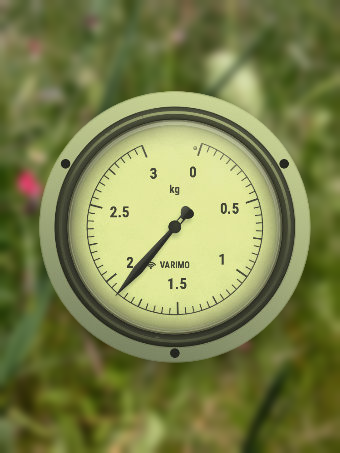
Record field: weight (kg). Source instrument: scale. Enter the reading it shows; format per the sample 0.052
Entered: 1.9
